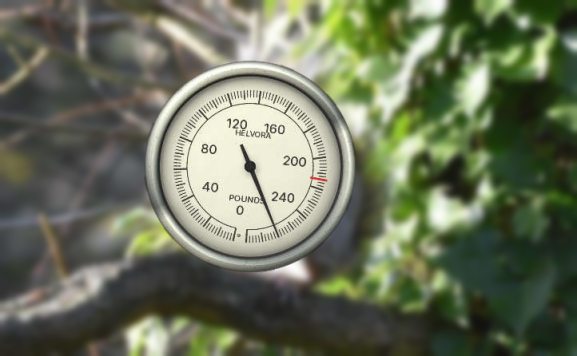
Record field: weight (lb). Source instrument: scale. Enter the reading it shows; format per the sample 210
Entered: 260
